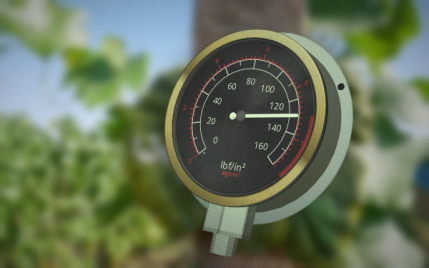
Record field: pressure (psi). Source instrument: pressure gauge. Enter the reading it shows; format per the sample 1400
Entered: 130
